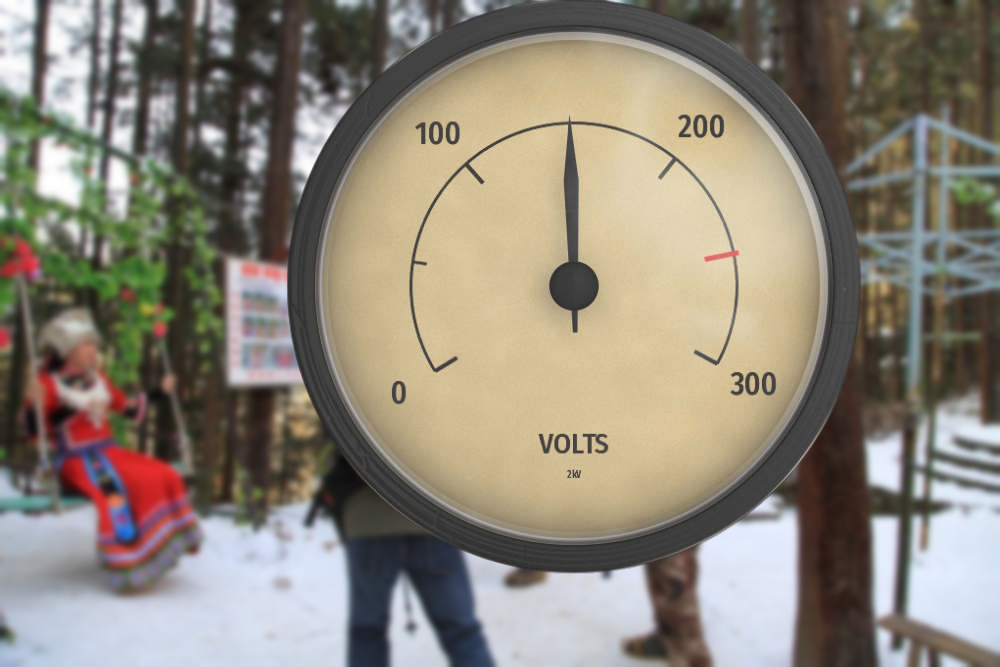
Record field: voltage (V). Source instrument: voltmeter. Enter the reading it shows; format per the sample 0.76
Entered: 150
